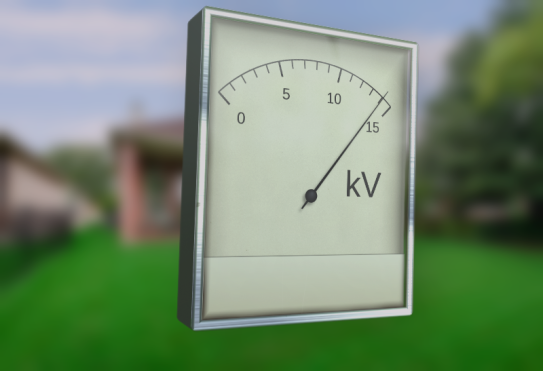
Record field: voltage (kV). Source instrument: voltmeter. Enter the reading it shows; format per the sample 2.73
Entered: 14
